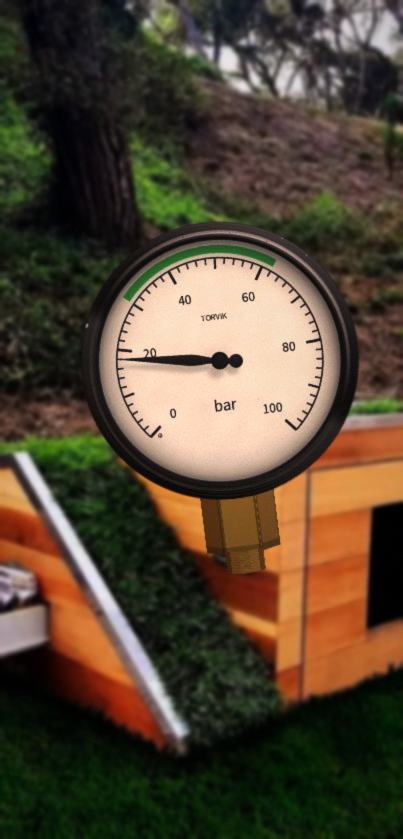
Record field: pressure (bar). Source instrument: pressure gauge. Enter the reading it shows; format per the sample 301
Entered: 18
